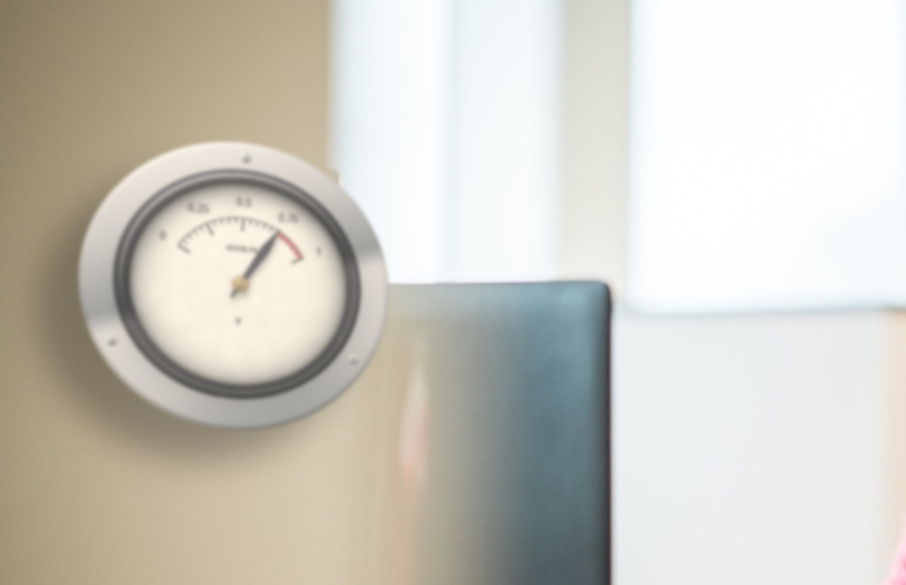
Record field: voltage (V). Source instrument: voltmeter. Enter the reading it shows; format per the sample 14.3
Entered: 0.75
